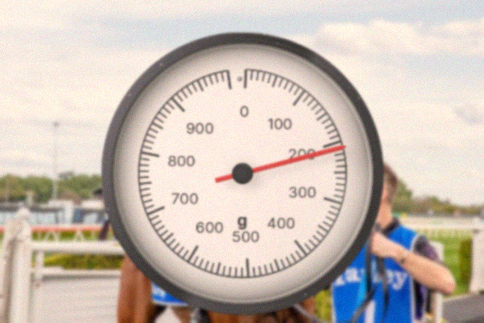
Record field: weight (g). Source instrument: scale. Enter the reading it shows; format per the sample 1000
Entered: 210
